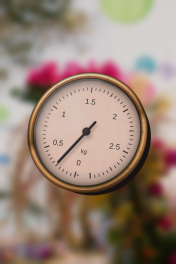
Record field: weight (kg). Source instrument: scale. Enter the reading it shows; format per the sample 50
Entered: 0.25
